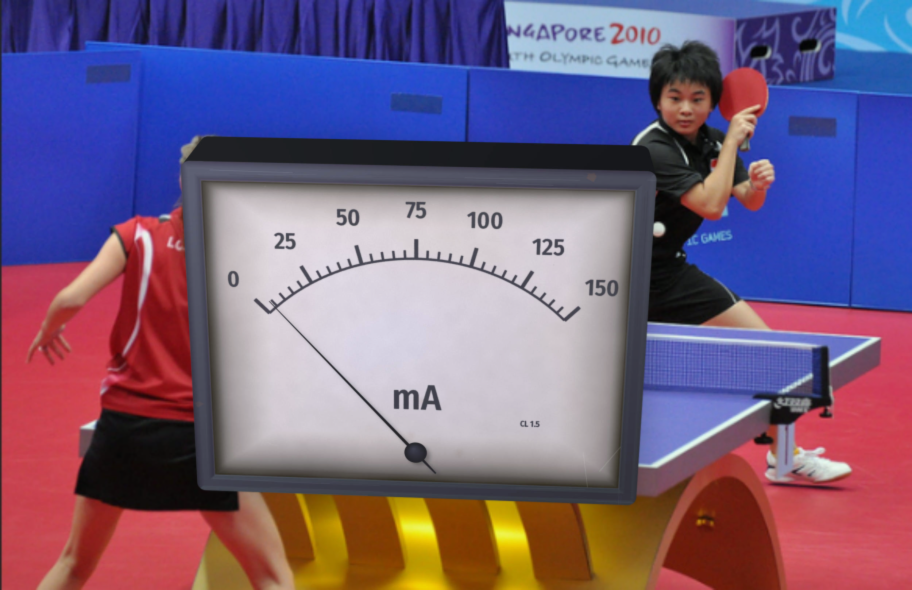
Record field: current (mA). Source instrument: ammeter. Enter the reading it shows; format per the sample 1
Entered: 5
